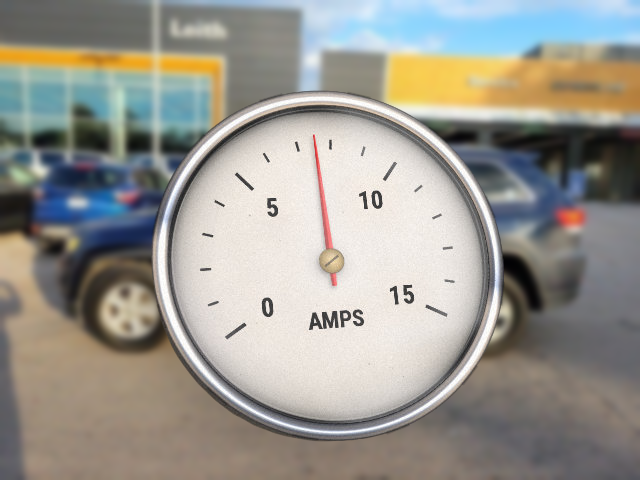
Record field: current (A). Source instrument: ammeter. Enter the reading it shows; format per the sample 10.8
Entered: 7.5
